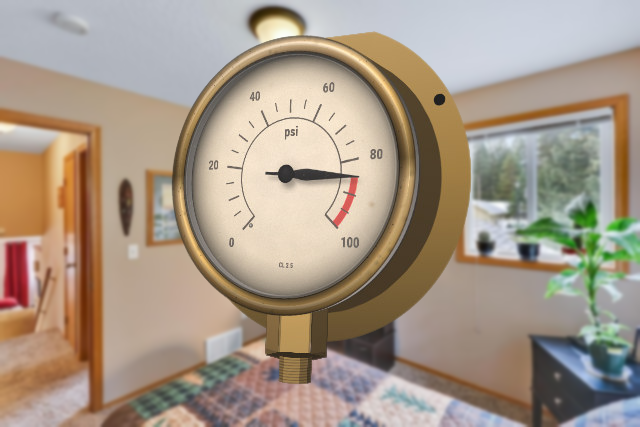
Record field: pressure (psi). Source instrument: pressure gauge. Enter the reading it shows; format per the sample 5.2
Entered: 85
